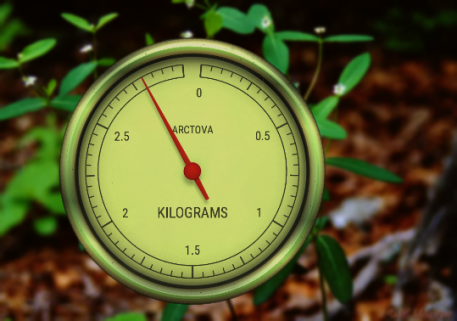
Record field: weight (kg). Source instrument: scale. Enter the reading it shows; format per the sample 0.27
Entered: 2.8
